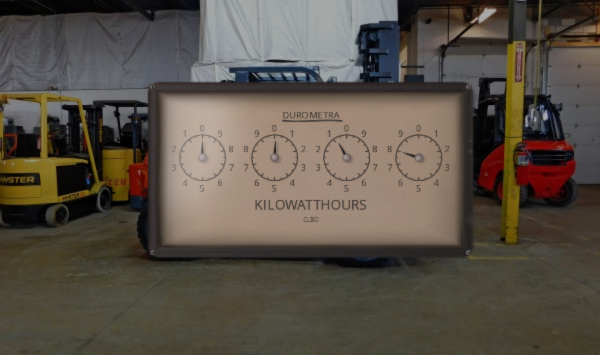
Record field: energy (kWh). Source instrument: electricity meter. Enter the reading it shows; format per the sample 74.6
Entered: 8
